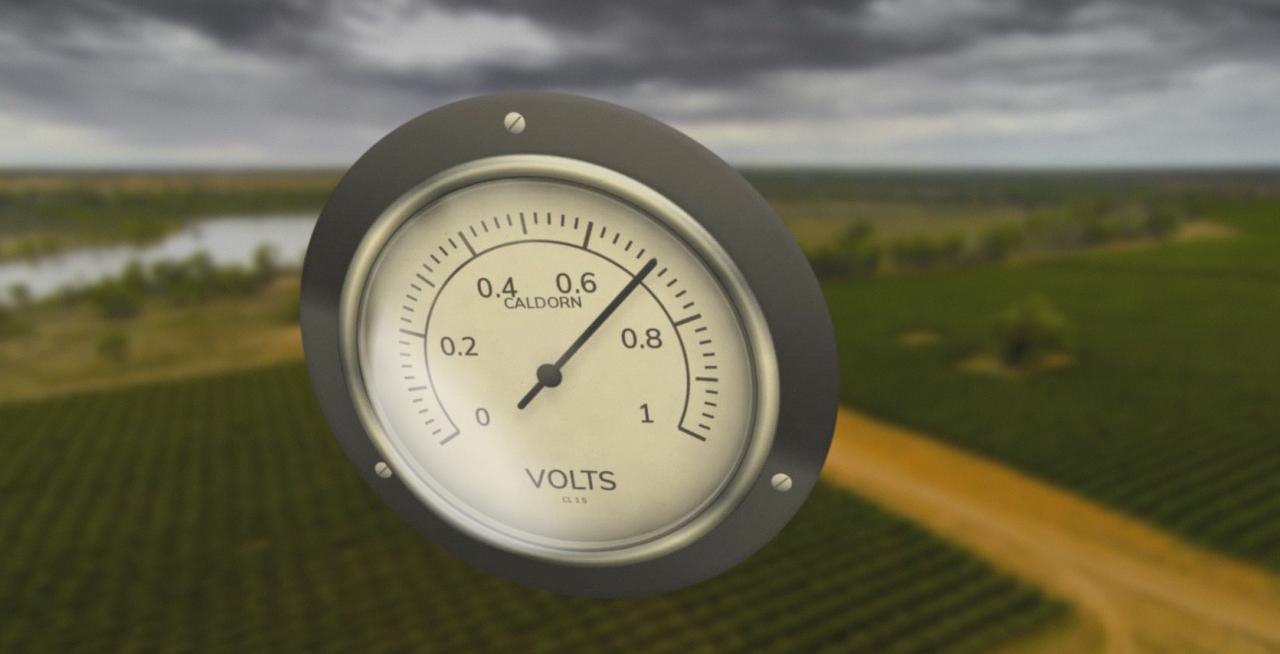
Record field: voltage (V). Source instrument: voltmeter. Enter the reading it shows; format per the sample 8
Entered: 0.7
